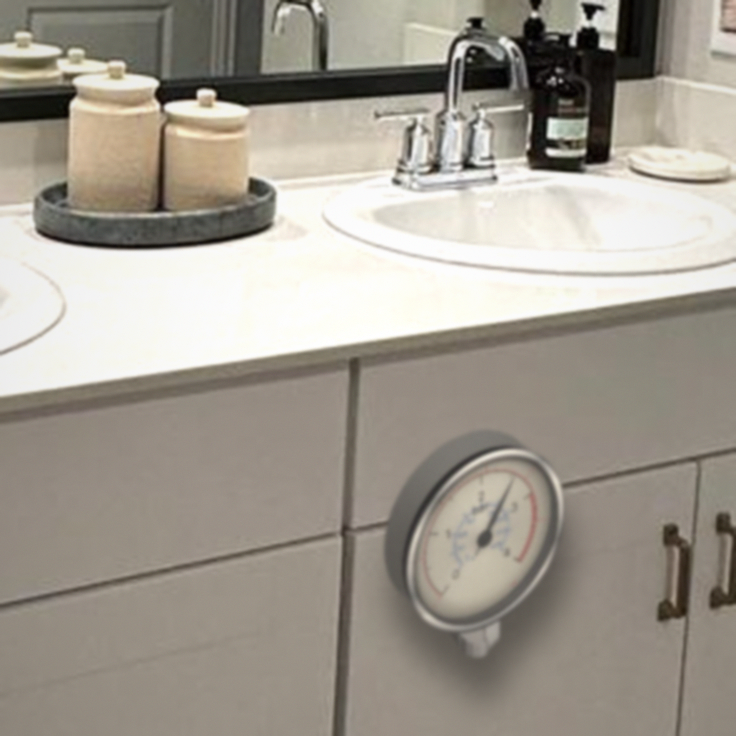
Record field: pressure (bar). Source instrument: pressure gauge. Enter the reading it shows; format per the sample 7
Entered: 2.5
